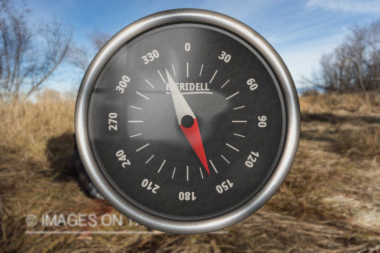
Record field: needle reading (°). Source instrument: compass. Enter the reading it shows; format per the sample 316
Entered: 157.5
